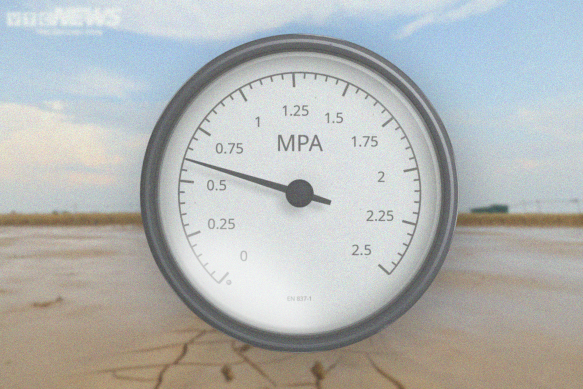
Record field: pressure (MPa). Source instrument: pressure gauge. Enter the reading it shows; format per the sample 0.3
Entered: 0.6
